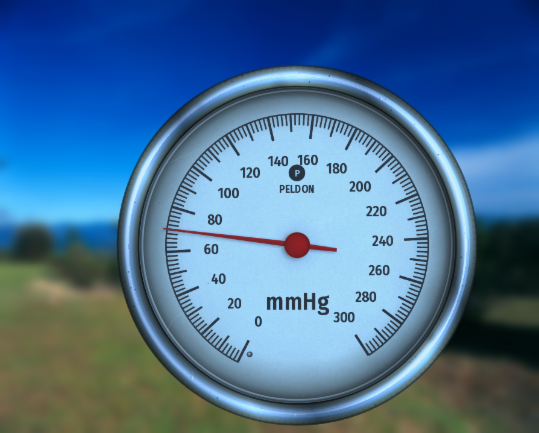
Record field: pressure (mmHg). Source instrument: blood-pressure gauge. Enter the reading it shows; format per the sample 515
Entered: 70
